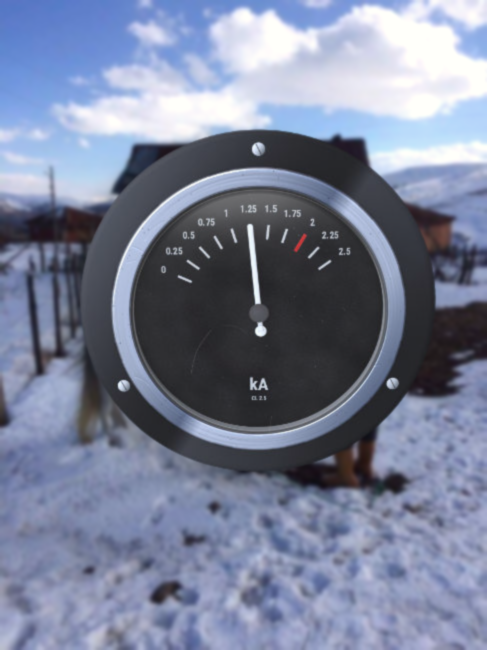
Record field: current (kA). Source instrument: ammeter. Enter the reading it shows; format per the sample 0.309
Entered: 1.25
